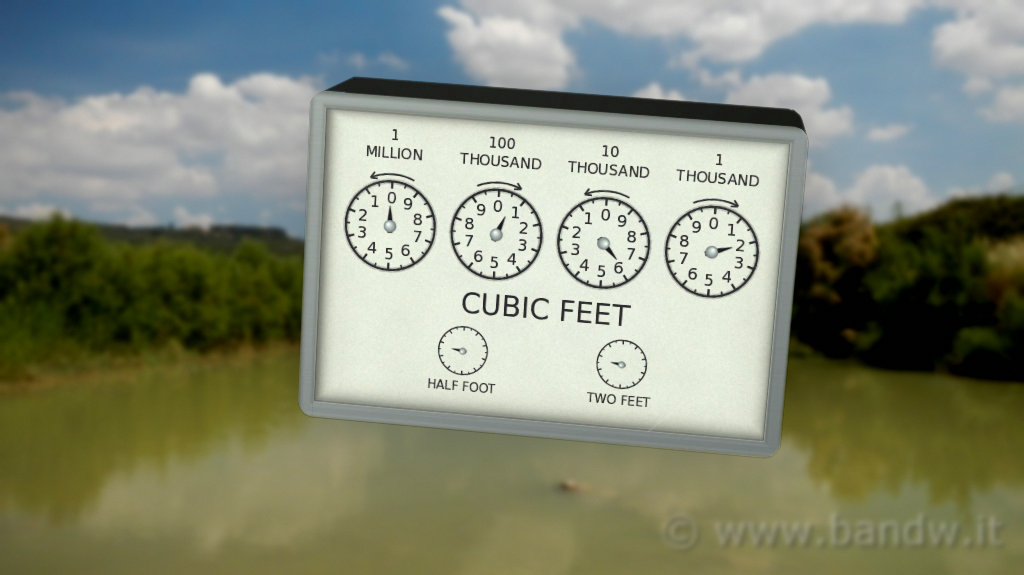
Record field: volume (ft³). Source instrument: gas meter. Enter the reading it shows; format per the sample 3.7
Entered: 6200
